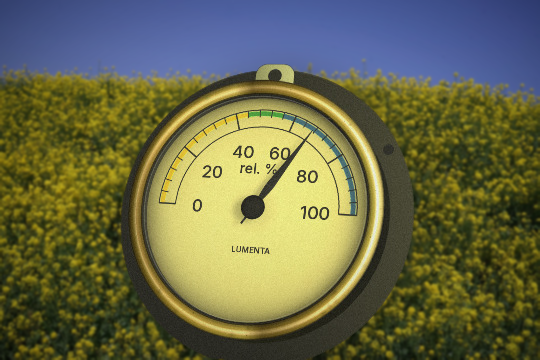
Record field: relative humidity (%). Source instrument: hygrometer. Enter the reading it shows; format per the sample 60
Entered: 68
